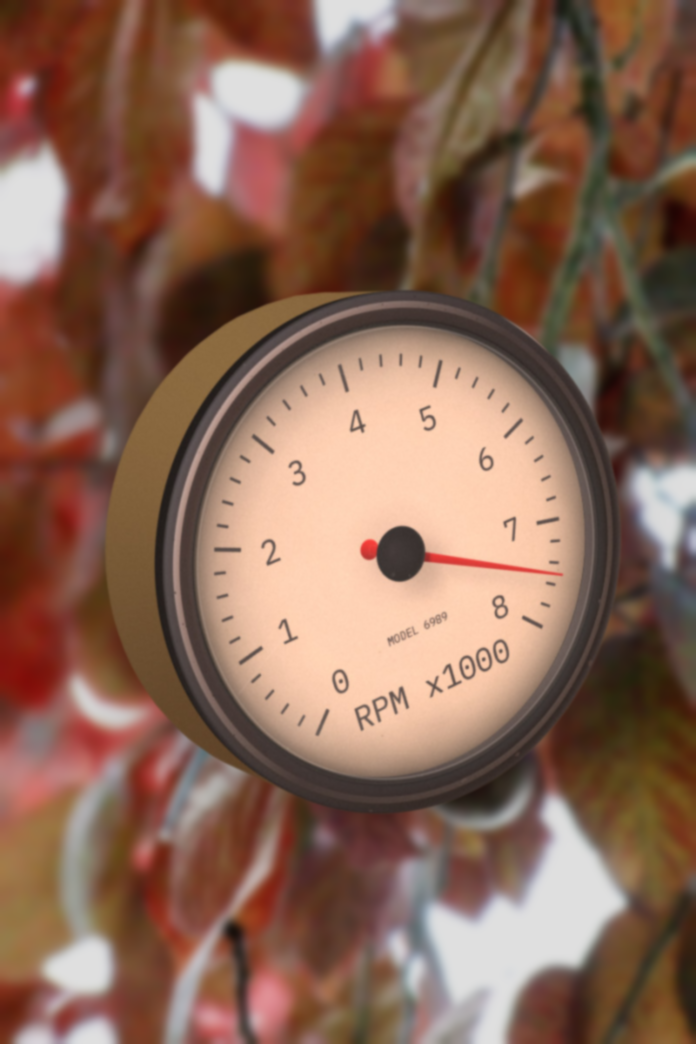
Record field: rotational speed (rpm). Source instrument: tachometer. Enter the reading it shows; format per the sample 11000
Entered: 7500
